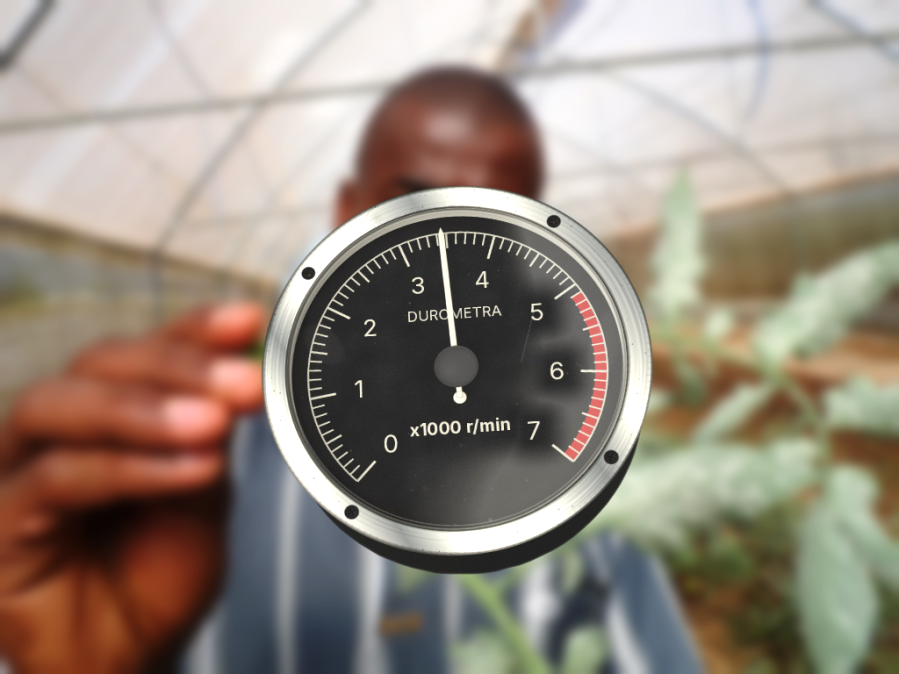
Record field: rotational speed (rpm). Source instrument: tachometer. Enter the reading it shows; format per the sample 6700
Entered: 3450
